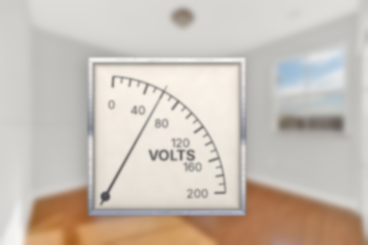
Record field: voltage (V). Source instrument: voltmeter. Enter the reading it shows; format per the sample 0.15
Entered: 60
